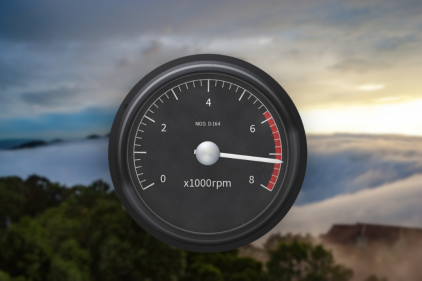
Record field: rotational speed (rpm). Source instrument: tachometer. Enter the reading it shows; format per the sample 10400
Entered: 7200
